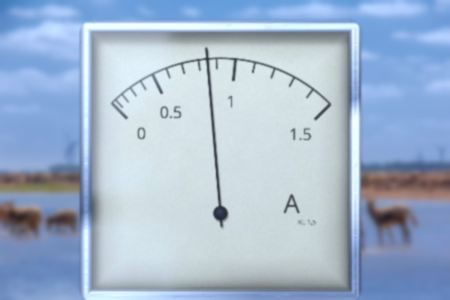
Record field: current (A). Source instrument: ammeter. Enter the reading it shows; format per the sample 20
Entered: 0.85
